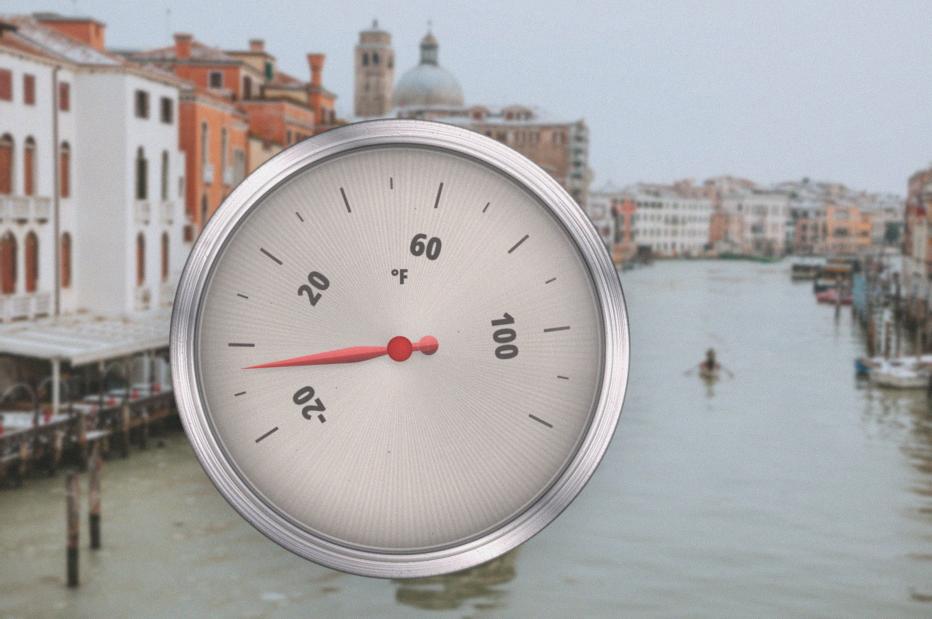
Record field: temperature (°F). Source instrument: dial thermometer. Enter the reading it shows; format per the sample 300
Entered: -5
